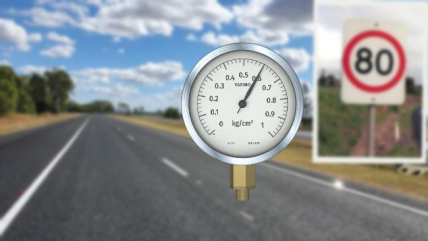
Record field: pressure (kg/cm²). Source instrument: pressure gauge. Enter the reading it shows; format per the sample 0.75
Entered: 0.6
